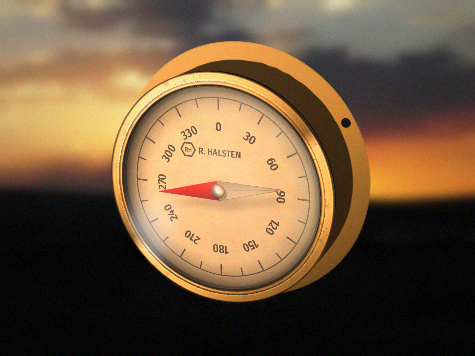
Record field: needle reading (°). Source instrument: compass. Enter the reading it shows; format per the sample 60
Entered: 262.5
